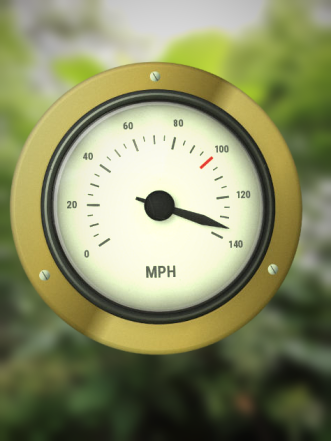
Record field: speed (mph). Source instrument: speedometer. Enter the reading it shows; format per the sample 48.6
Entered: 135
